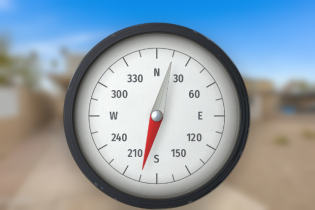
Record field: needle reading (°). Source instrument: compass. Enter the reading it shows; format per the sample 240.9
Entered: 195
